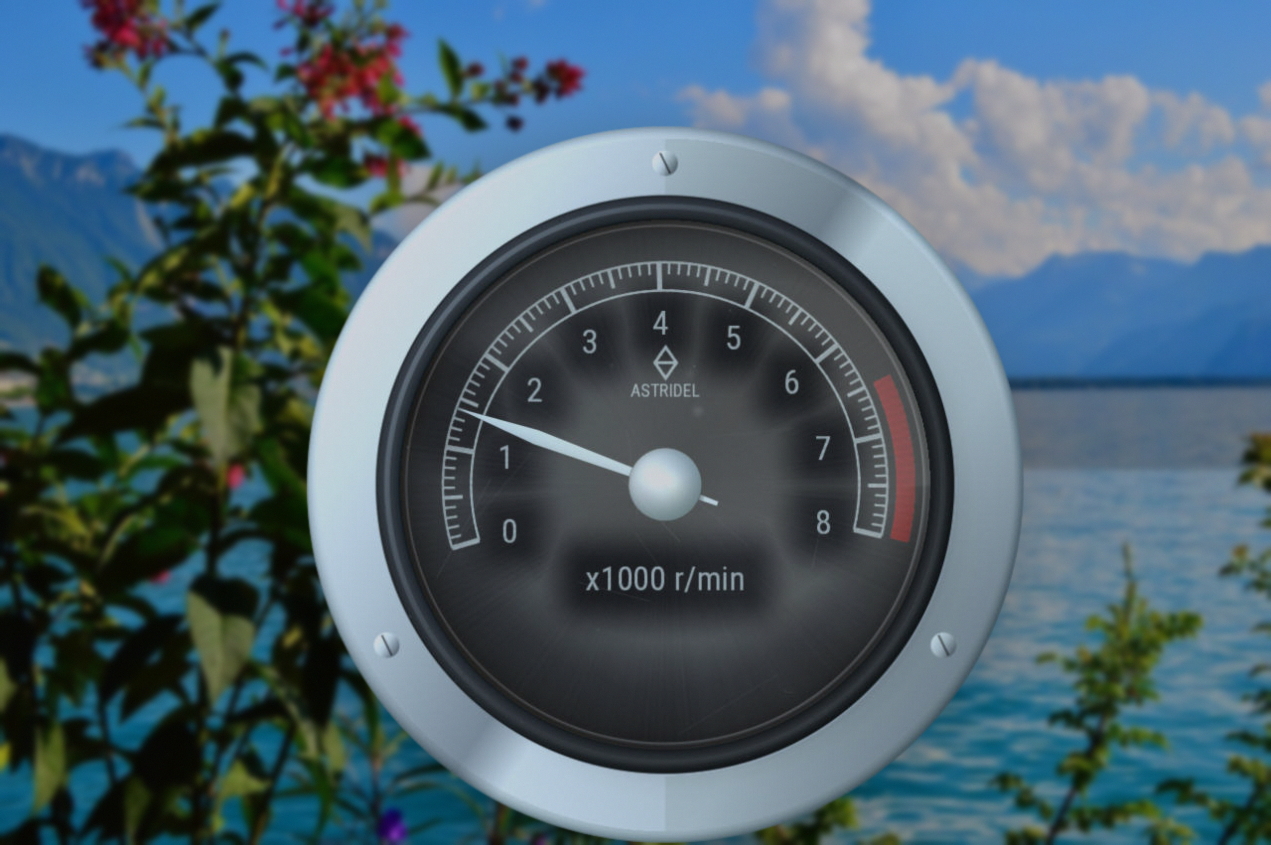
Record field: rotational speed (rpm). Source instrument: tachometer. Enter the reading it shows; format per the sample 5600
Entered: 1400
